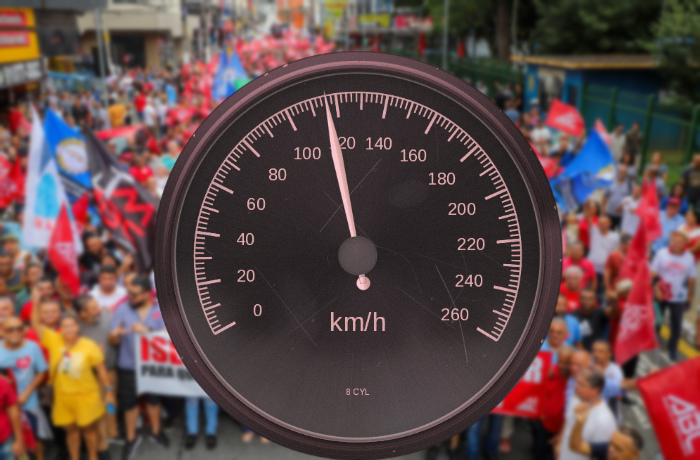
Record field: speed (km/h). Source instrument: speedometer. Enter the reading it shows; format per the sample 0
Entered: 116
